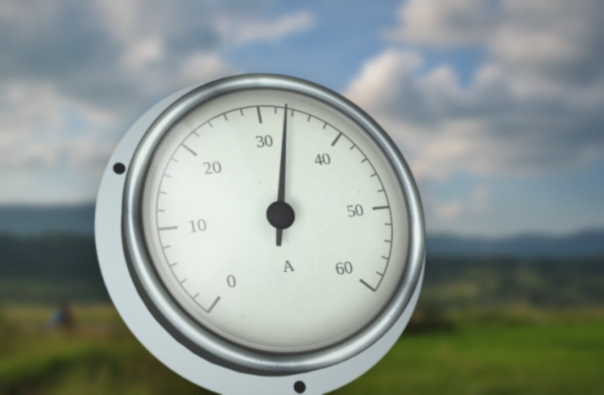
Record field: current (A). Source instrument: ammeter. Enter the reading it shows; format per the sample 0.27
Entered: 33
